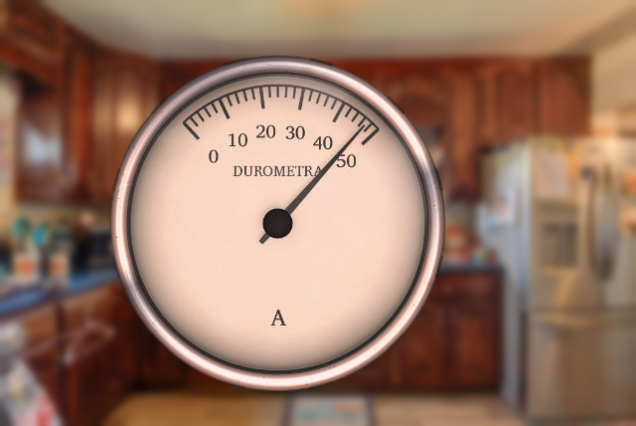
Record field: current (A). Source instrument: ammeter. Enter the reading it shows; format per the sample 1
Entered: 47
